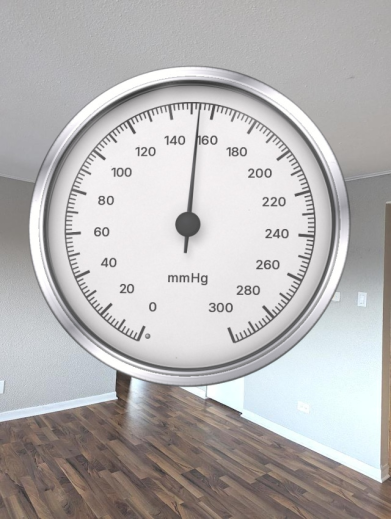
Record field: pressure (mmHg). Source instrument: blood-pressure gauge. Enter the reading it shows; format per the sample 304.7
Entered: 154
